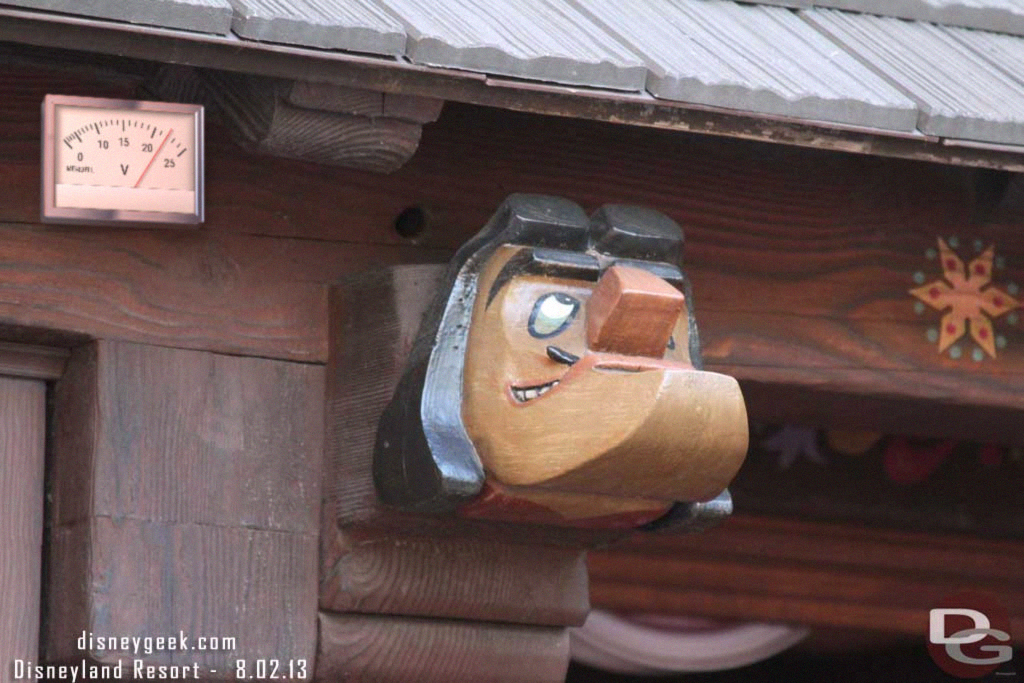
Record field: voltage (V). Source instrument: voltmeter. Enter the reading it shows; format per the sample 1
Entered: 22
